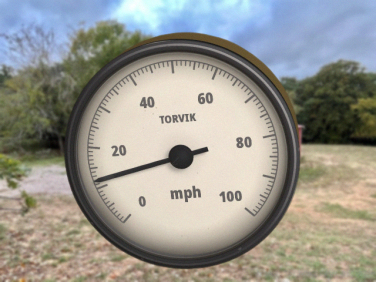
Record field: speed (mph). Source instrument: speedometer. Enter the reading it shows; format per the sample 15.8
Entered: 12
